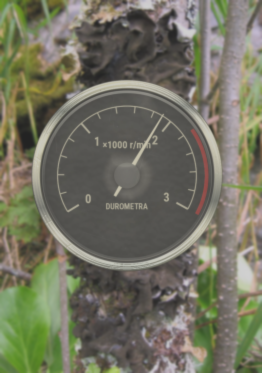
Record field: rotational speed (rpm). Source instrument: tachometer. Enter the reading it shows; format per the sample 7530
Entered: 1900
